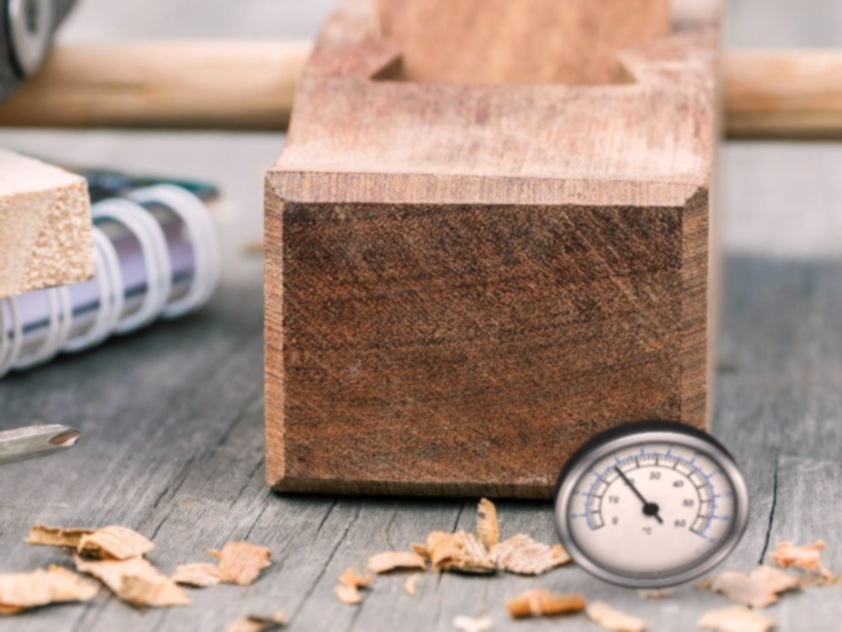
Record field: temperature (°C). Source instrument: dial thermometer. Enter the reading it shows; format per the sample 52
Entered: 20
